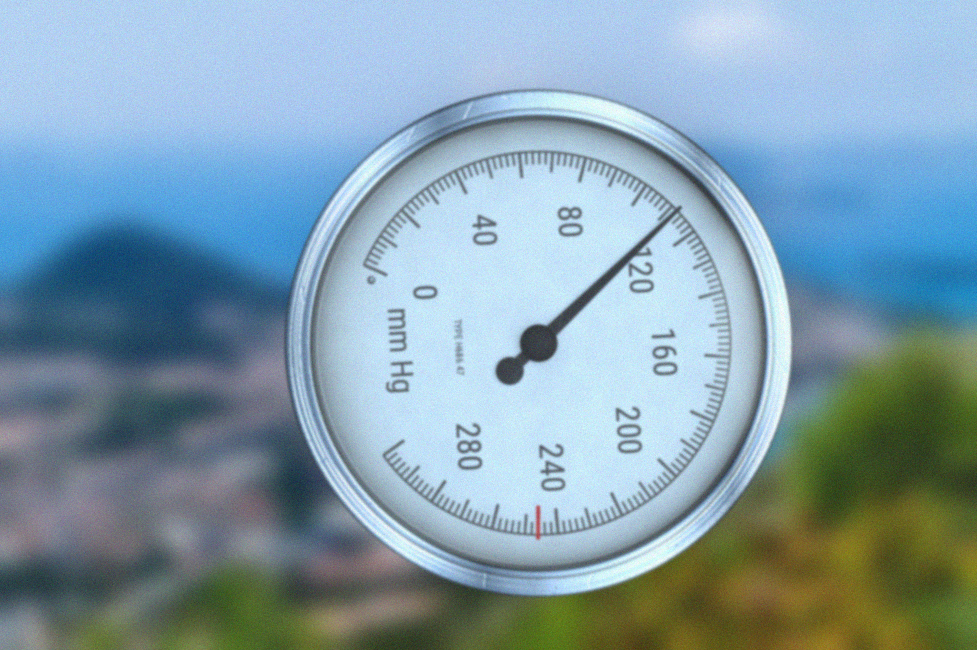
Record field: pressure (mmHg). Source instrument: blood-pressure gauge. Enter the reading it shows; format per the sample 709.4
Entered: 112
